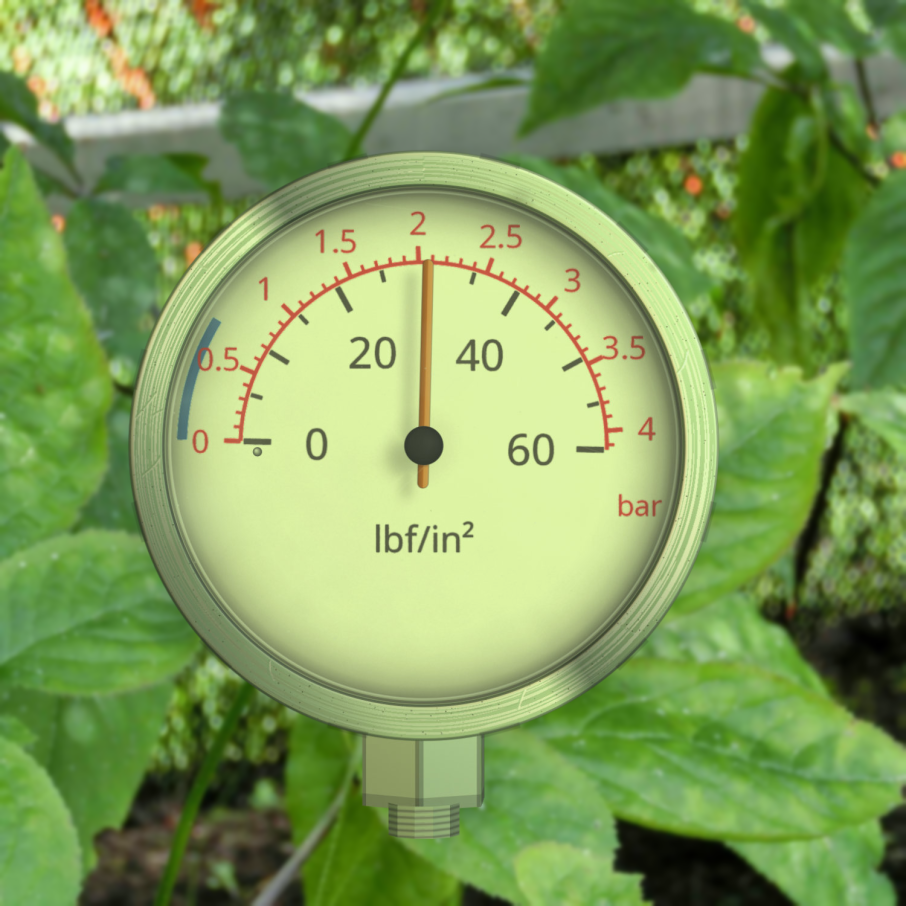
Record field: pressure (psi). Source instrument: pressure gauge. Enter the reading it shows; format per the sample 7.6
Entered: 30
